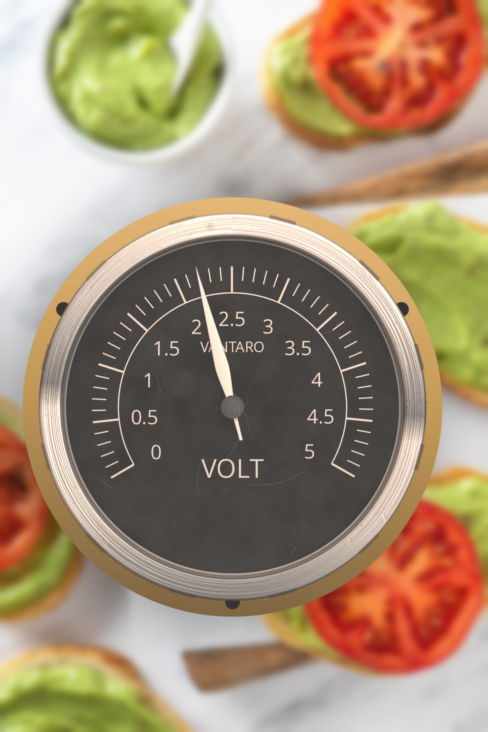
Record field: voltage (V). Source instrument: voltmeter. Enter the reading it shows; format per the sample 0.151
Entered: 2.2
